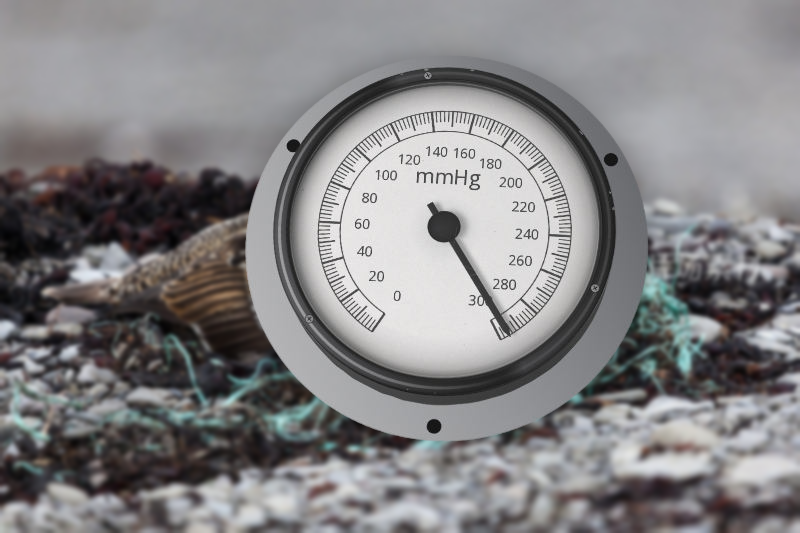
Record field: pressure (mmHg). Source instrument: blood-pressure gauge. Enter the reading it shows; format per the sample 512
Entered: 296
